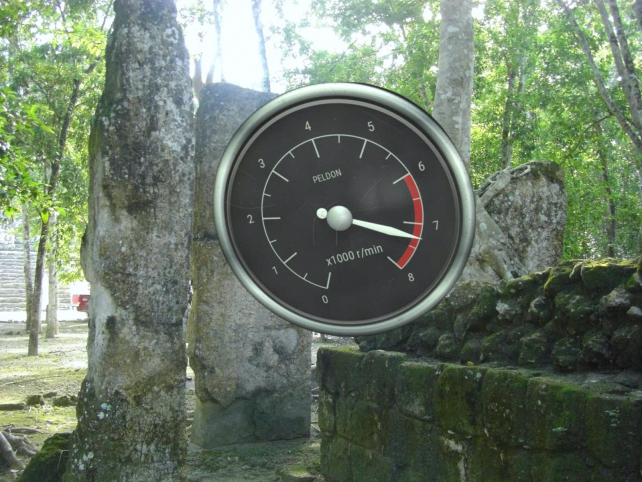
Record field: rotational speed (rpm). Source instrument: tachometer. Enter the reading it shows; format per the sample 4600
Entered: 7250
